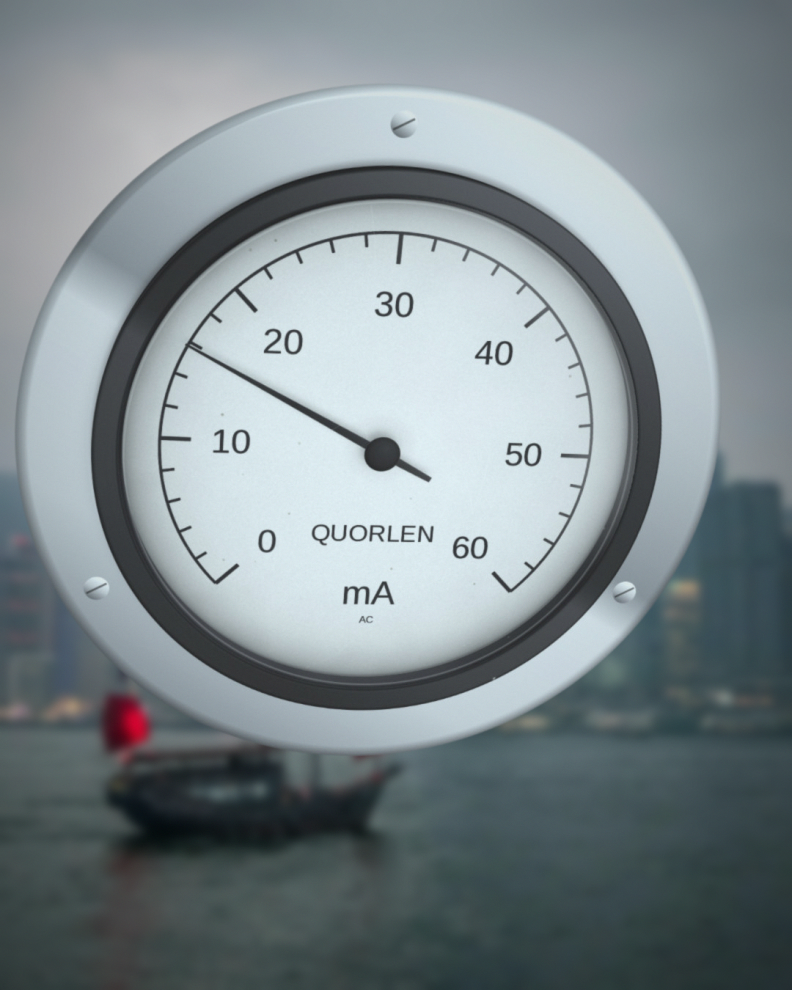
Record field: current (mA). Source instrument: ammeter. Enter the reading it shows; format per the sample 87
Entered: 16
